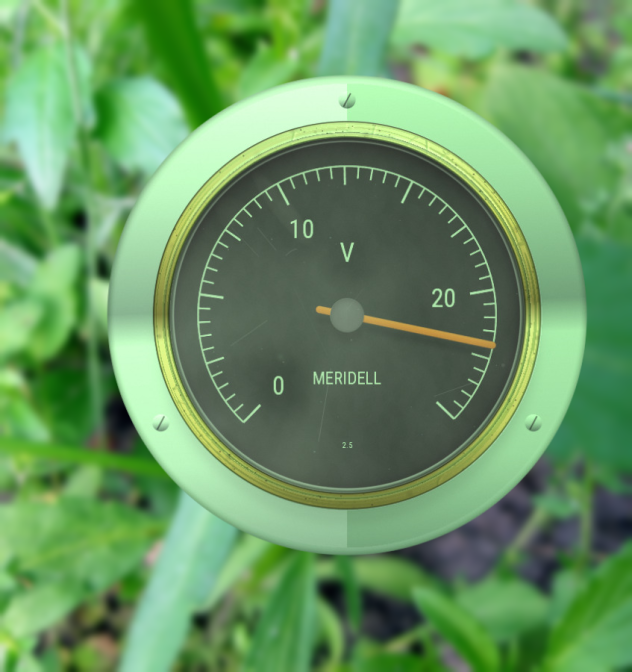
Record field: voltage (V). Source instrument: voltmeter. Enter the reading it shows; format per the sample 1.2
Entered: 22
